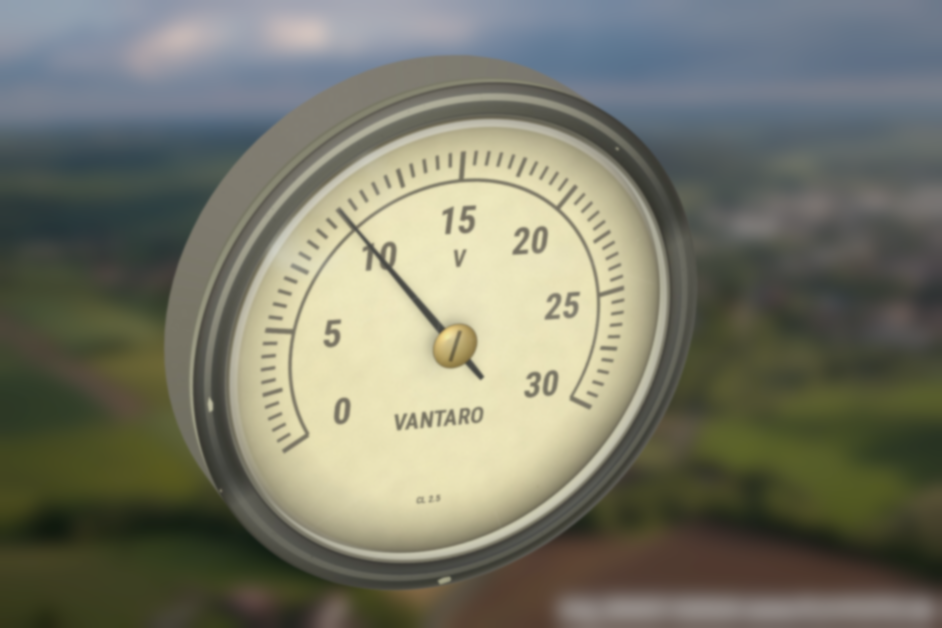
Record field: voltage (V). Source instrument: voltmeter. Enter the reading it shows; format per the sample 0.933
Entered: 10
